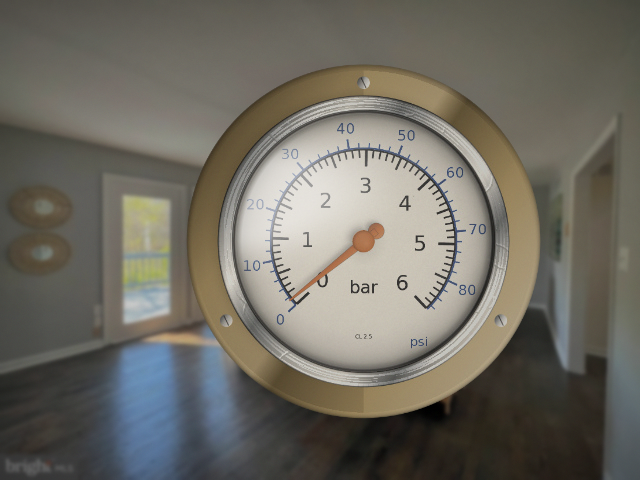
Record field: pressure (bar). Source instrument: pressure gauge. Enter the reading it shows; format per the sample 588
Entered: 0.1
